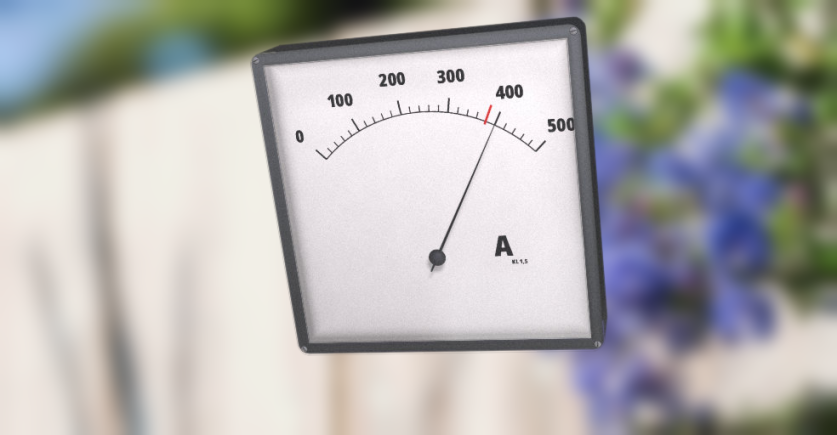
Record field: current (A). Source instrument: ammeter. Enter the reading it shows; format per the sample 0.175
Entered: 400
